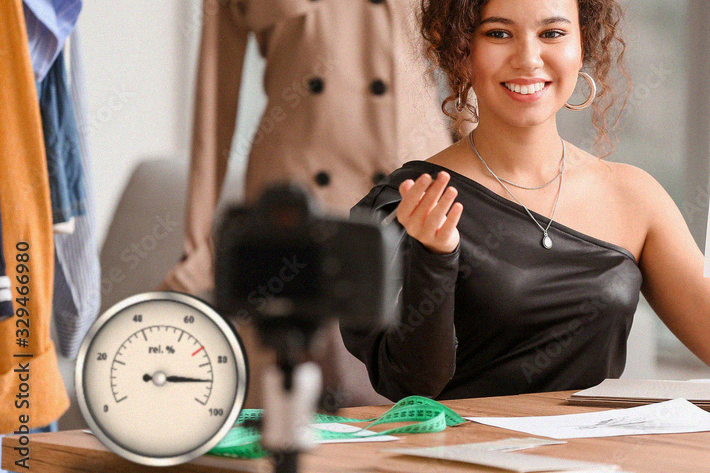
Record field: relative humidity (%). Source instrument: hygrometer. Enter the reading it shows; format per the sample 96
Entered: 88
